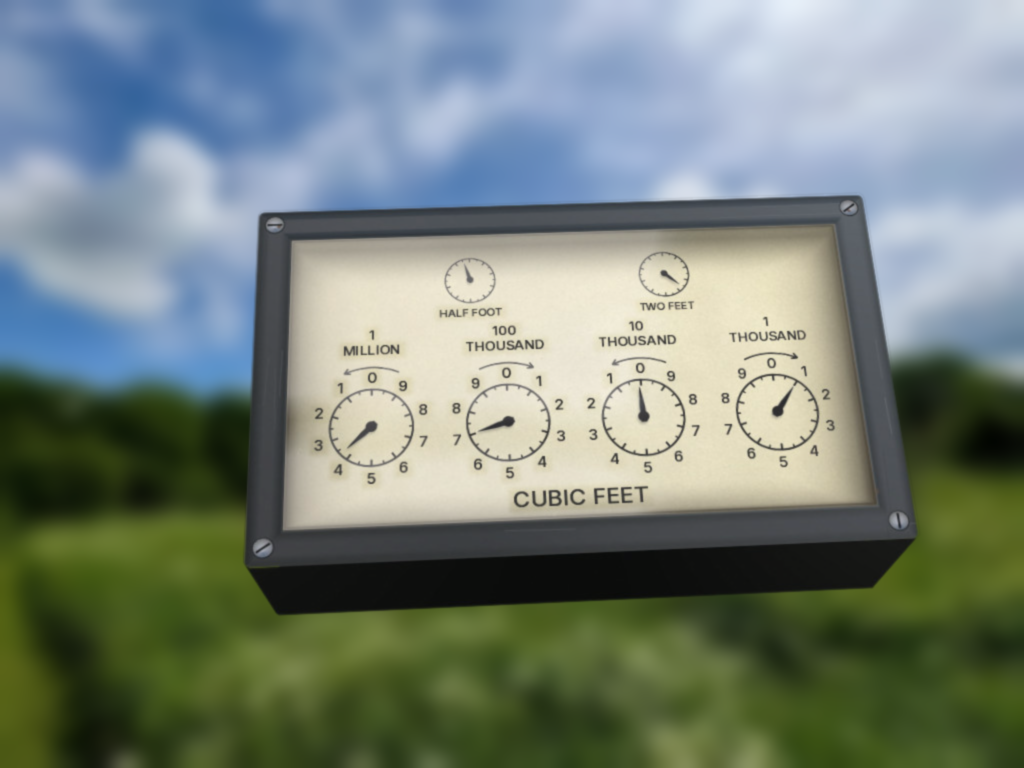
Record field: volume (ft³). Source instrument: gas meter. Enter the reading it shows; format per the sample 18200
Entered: 370100
